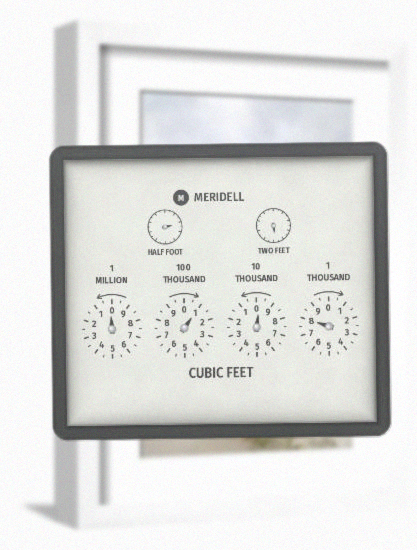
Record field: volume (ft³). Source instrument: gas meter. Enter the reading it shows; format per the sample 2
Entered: 9800
